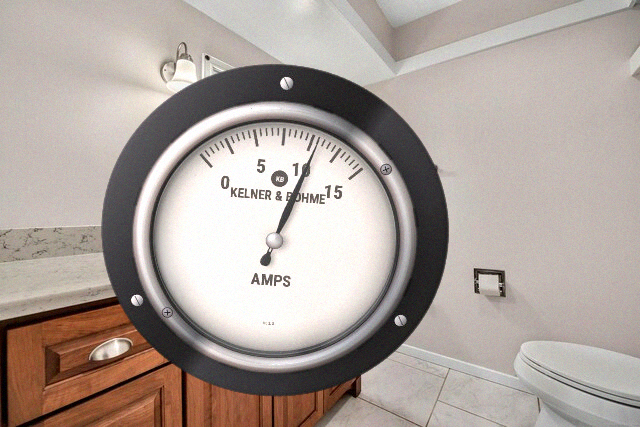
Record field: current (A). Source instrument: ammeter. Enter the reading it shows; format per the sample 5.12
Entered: 10.5
